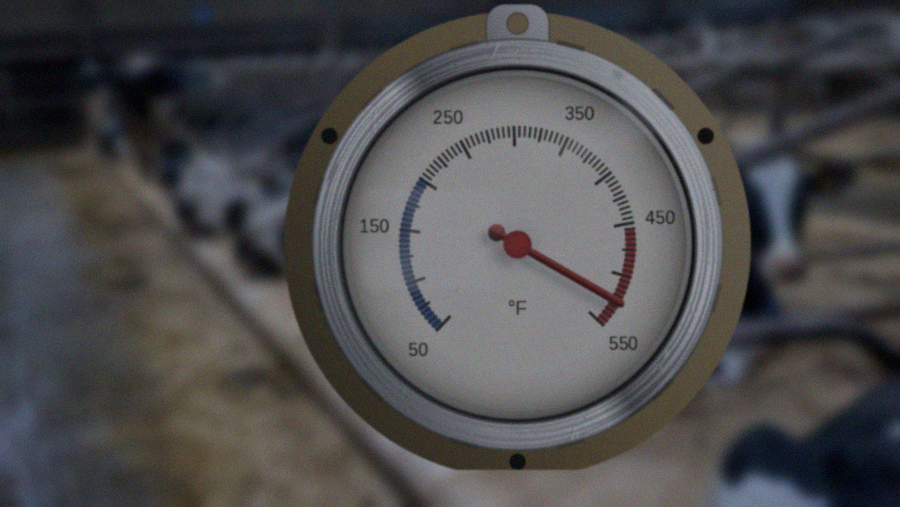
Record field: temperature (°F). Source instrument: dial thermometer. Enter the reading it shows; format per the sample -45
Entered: 525
